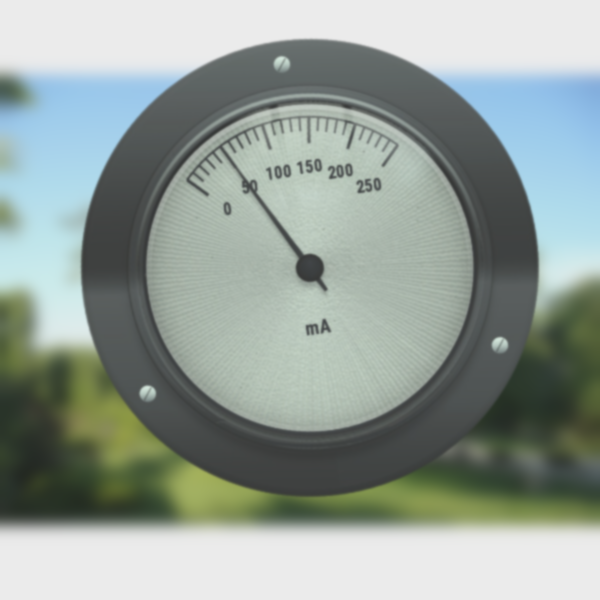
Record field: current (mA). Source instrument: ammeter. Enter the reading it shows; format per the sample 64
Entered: 50
